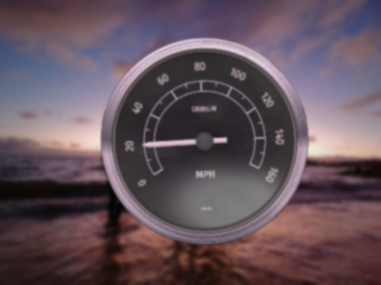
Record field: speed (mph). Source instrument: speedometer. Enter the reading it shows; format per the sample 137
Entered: 20
